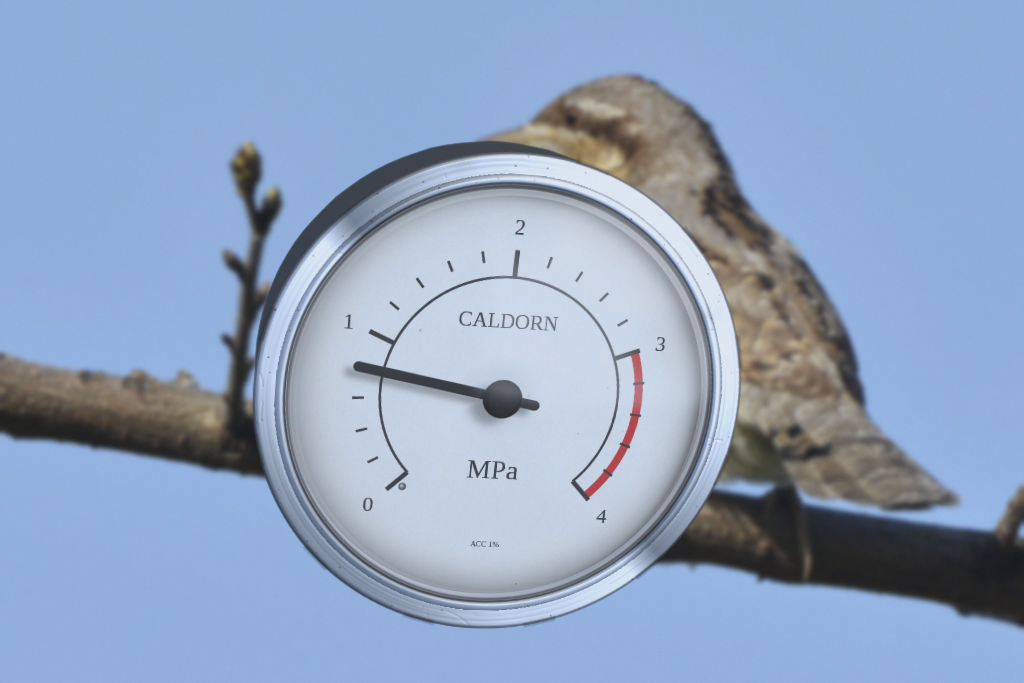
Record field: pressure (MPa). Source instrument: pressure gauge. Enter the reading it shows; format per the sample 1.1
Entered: 0.8
